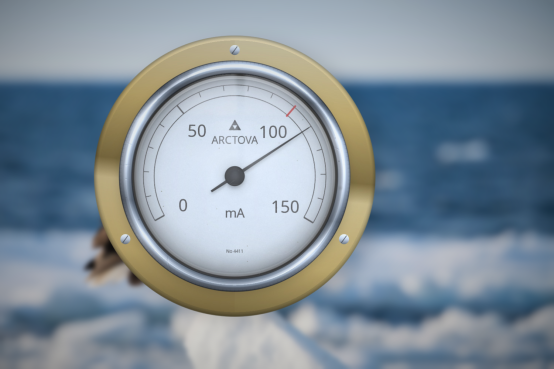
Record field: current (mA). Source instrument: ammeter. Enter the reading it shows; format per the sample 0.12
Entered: 110
